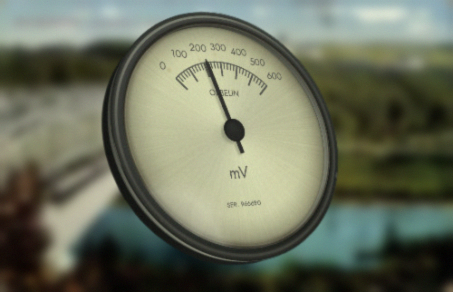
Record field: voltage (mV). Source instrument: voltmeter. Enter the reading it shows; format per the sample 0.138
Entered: 200
